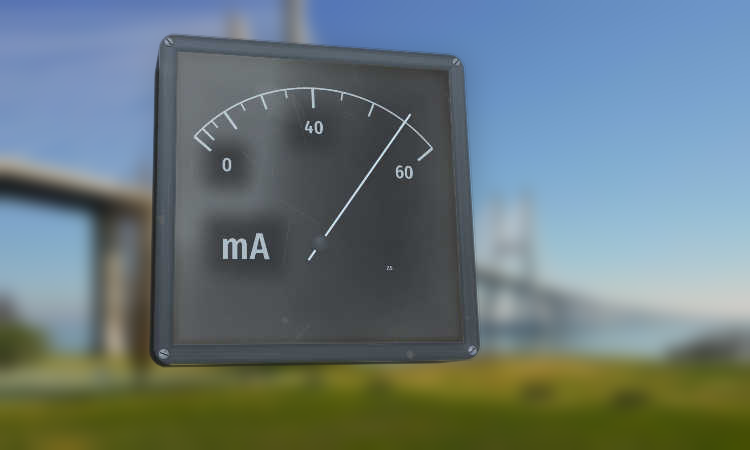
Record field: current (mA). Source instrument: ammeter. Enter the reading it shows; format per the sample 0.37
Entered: 55
